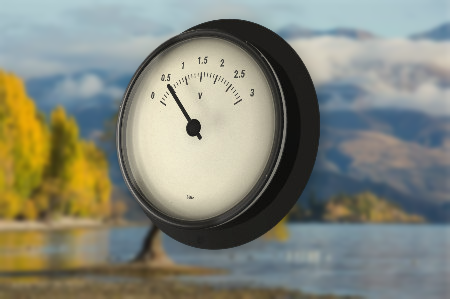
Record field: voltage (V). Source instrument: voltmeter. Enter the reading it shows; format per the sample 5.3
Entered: 0.5
